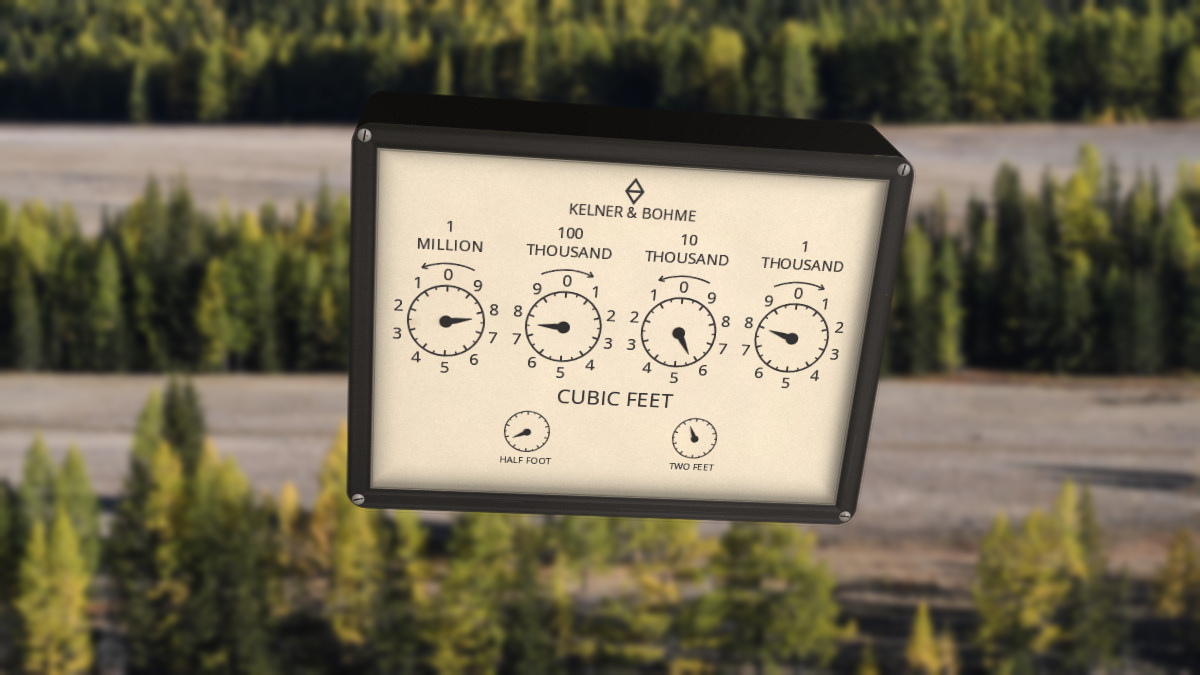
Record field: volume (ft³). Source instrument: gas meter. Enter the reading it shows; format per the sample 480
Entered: 775800
